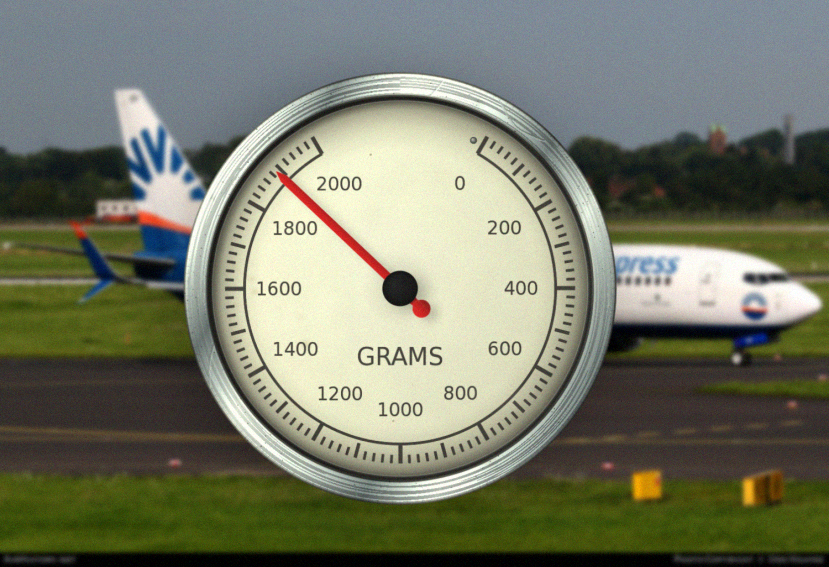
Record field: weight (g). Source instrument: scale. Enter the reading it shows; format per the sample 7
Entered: 1890
